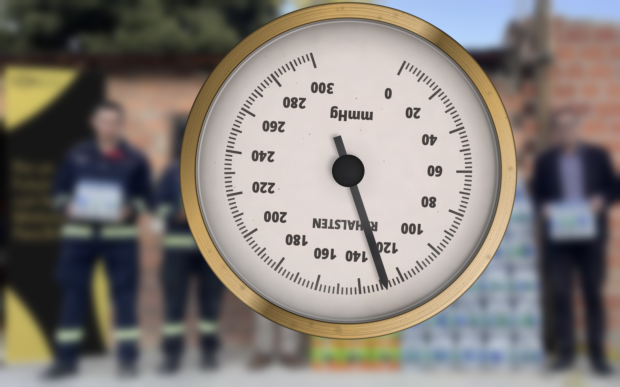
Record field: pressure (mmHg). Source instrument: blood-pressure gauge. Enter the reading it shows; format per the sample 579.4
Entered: 128
